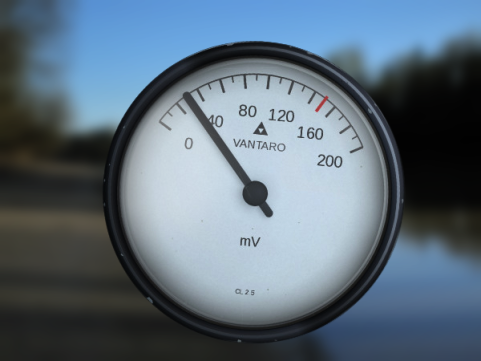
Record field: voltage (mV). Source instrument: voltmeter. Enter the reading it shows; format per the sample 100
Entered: 30
